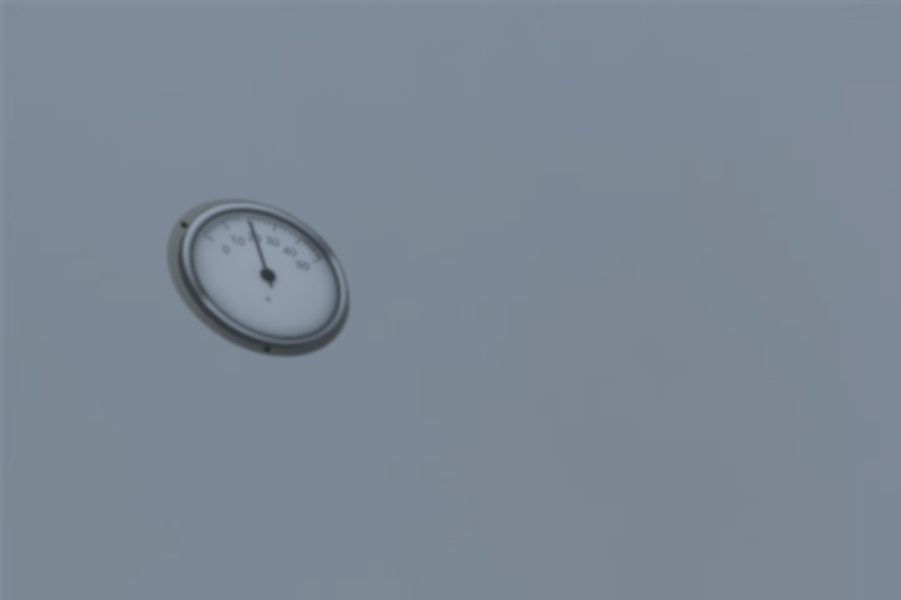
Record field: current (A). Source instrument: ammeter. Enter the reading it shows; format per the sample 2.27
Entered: 20
